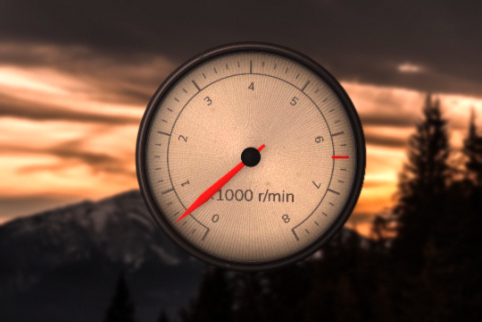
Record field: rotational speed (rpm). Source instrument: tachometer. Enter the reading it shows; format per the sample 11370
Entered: 500
